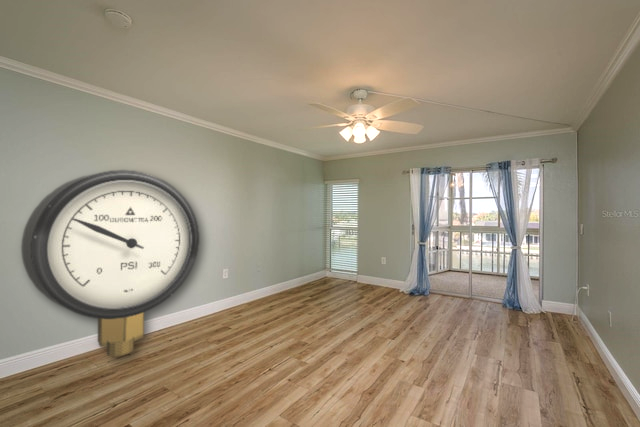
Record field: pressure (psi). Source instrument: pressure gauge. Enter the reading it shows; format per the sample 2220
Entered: 80
